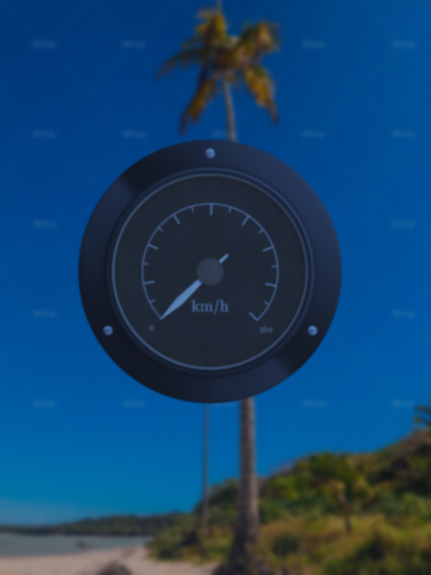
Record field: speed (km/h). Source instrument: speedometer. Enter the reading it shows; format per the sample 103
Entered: 0
